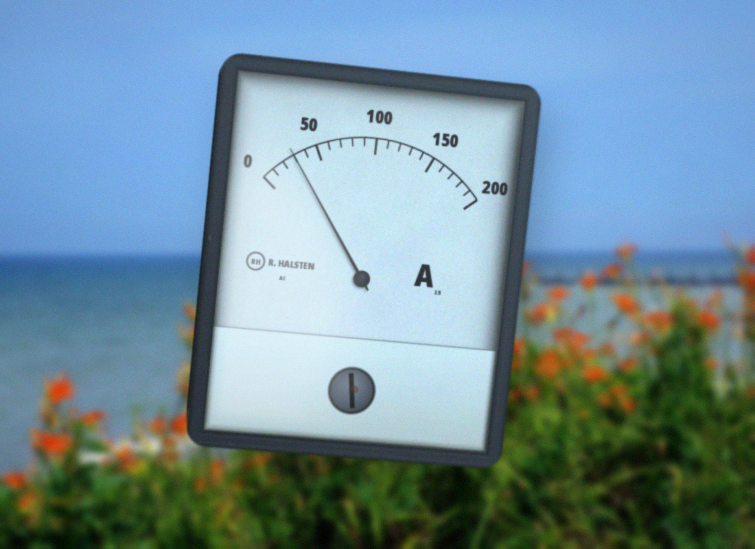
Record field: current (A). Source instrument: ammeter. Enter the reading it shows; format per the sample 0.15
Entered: 30
